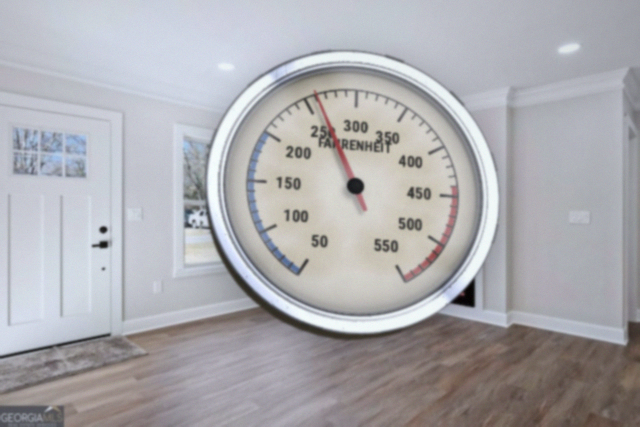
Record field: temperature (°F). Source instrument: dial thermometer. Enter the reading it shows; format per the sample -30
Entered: 260
